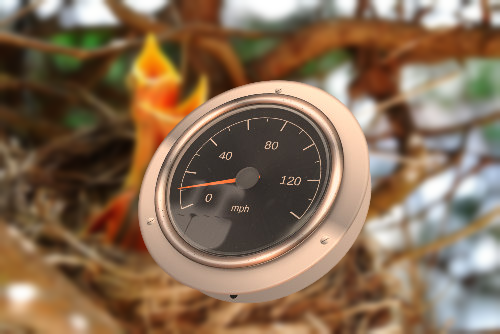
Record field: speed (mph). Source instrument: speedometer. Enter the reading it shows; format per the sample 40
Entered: 10
